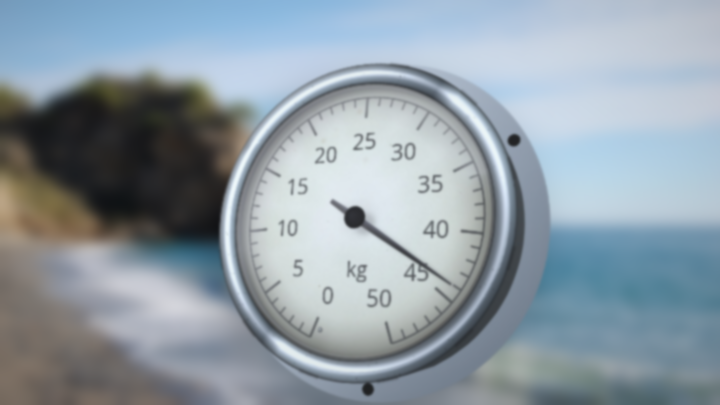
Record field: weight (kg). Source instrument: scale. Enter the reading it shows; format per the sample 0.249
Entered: 44
